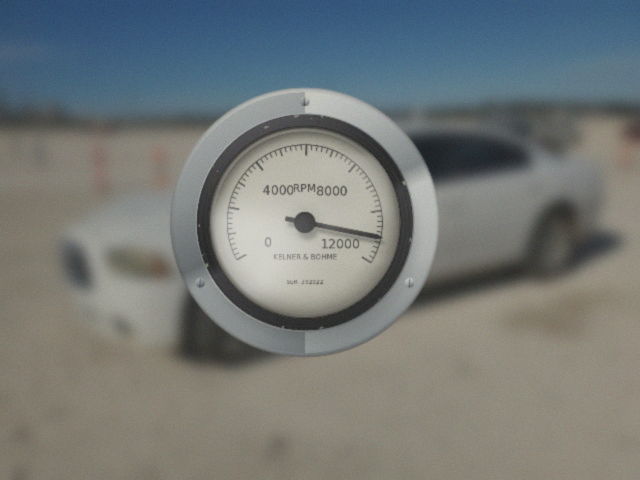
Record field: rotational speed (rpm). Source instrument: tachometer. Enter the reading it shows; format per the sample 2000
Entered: 11000
